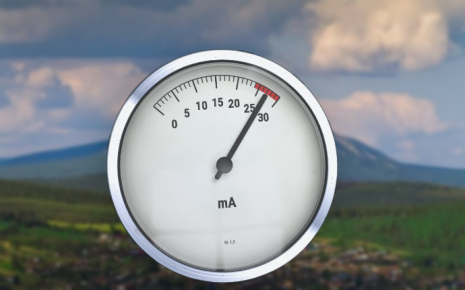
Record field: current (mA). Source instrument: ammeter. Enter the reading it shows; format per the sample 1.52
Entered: 27
